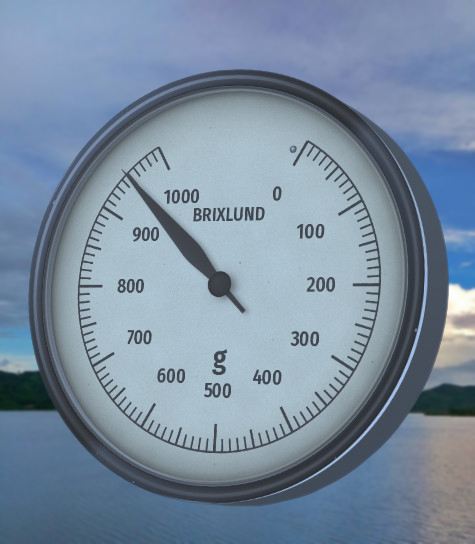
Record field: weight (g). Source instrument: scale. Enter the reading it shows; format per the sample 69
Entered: 950
